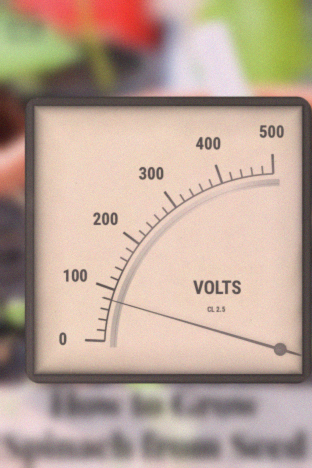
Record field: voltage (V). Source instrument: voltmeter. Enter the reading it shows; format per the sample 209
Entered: 80
